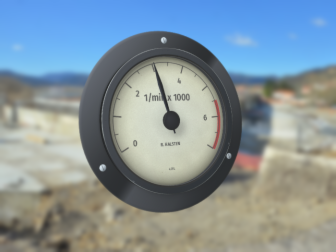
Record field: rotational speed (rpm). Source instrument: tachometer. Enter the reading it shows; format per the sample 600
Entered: 3000
